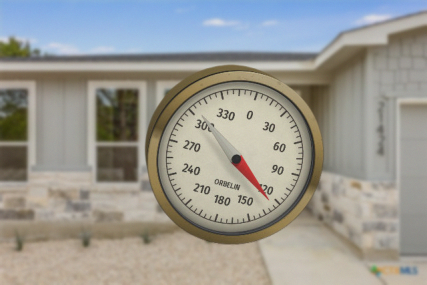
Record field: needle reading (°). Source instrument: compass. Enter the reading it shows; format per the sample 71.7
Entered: 125
